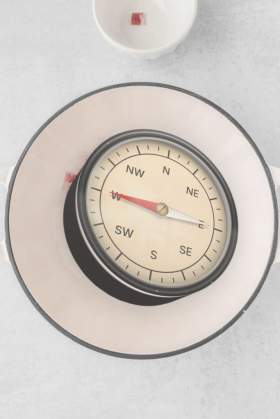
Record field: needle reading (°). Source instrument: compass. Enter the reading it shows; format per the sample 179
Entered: 270
